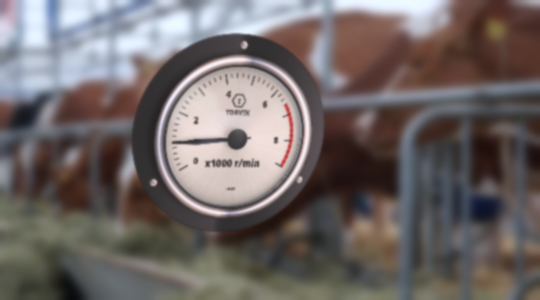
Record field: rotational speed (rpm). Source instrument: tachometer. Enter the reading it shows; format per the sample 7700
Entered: 1000
